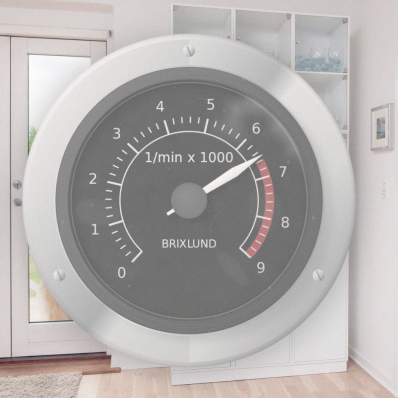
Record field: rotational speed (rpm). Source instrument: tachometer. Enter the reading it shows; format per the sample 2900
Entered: 6500
